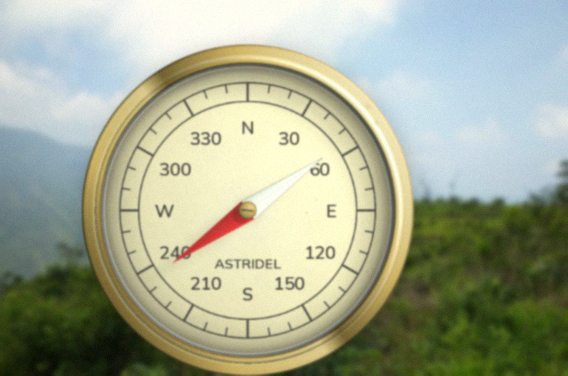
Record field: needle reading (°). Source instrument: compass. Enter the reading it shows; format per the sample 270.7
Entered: 235
